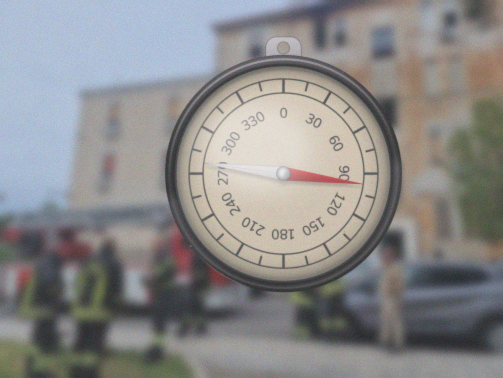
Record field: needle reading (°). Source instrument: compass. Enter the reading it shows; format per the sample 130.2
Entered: 97.5
